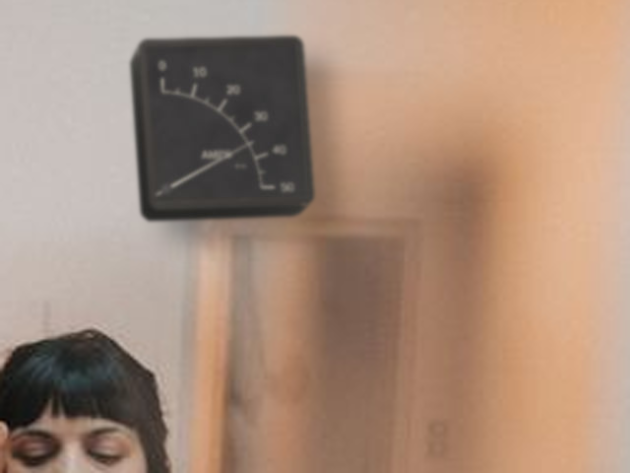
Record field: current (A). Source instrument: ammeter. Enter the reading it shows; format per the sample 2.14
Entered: 35
